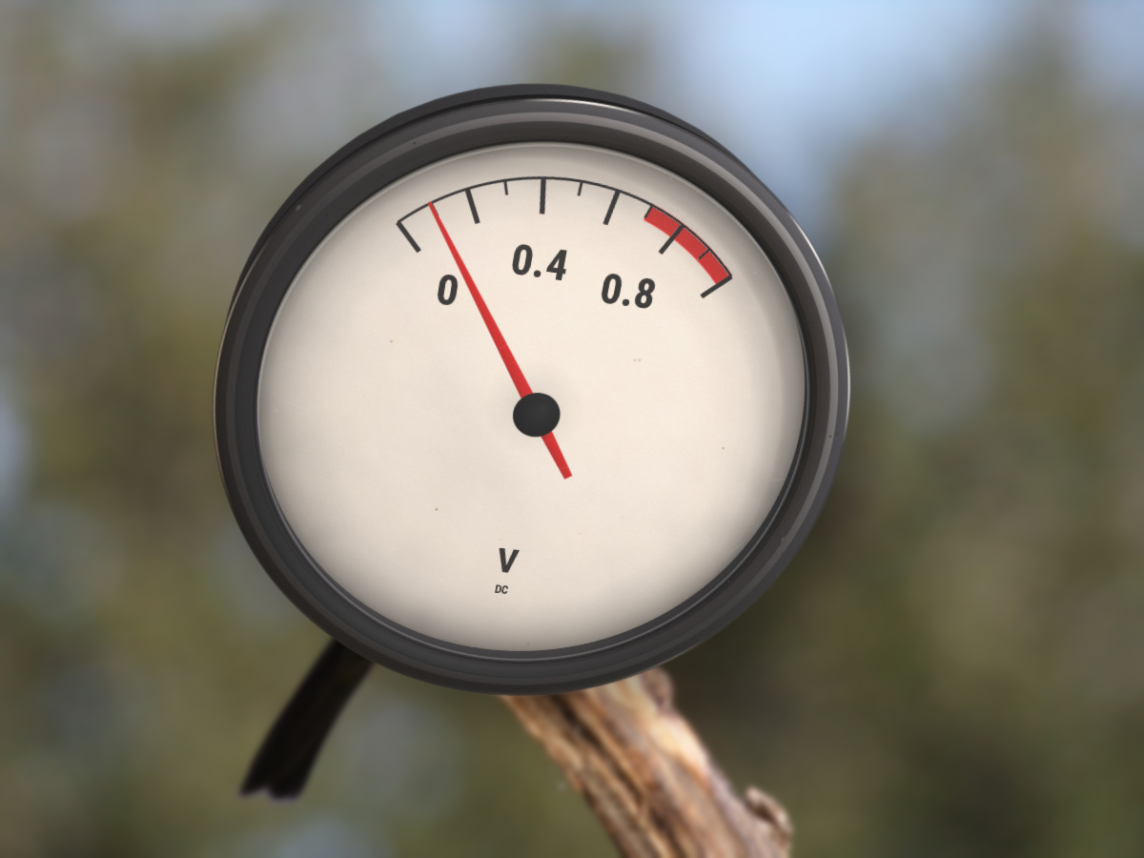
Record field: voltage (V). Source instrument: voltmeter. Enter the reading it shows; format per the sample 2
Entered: 0.1
